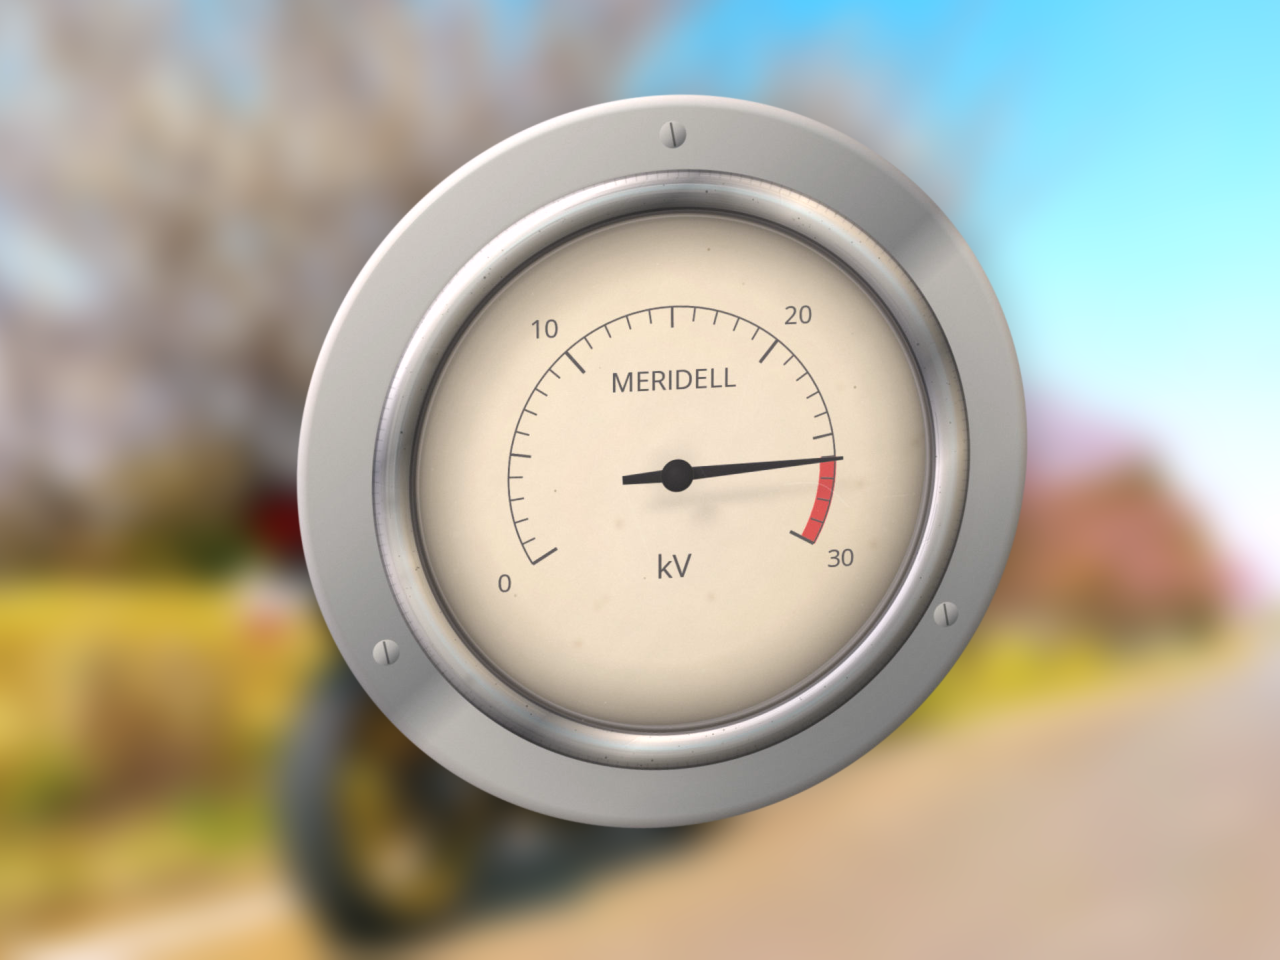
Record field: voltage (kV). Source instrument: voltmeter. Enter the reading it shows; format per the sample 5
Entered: 26
